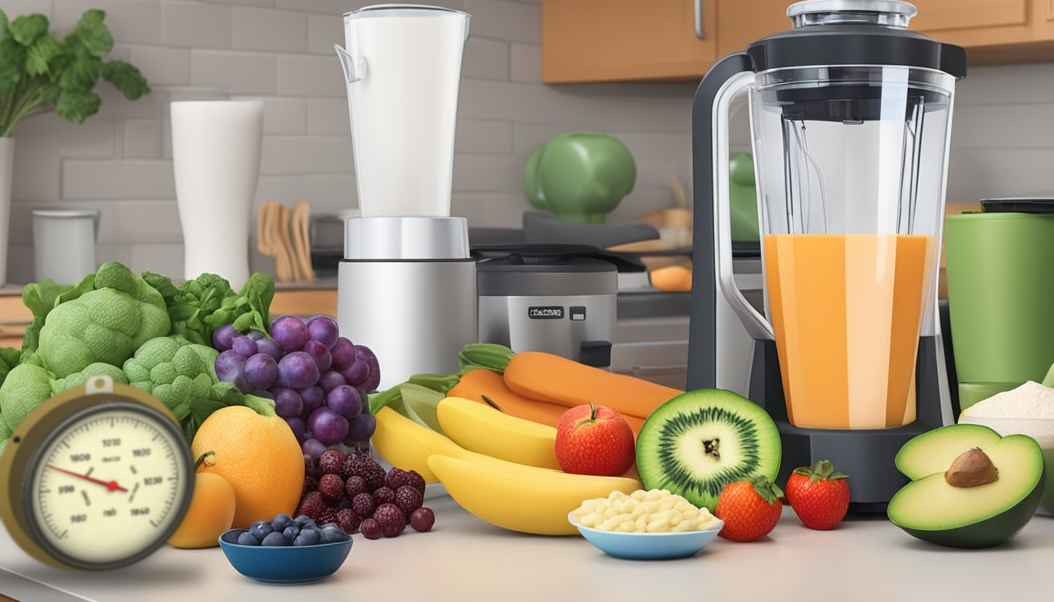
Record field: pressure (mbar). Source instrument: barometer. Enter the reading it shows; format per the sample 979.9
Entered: 995
